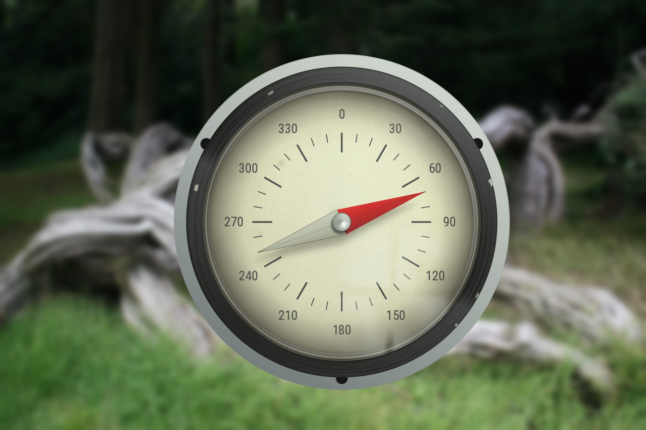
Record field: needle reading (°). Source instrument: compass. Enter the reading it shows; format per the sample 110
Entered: 70
